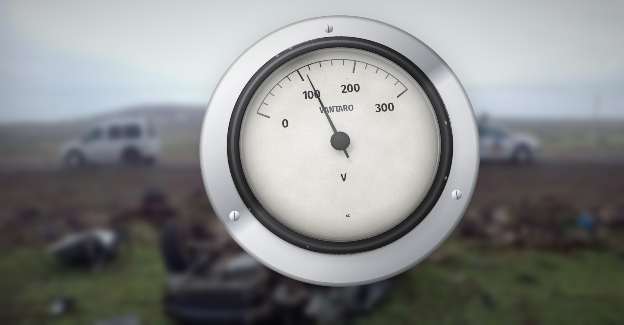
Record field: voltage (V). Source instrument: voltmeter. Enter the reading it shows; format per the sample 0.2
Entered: 110
